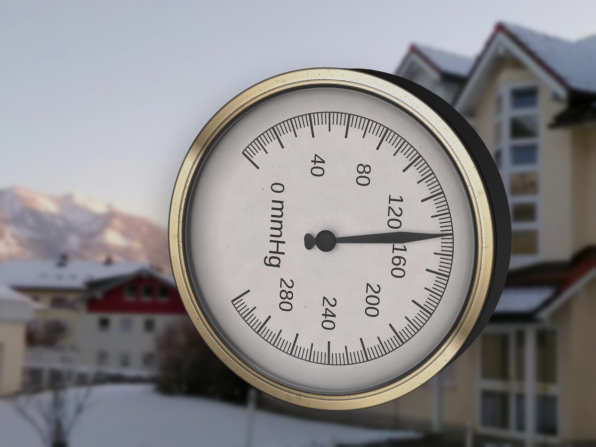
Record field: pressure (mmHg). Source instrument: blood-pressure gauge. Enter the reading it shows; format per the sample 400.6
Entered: 140
